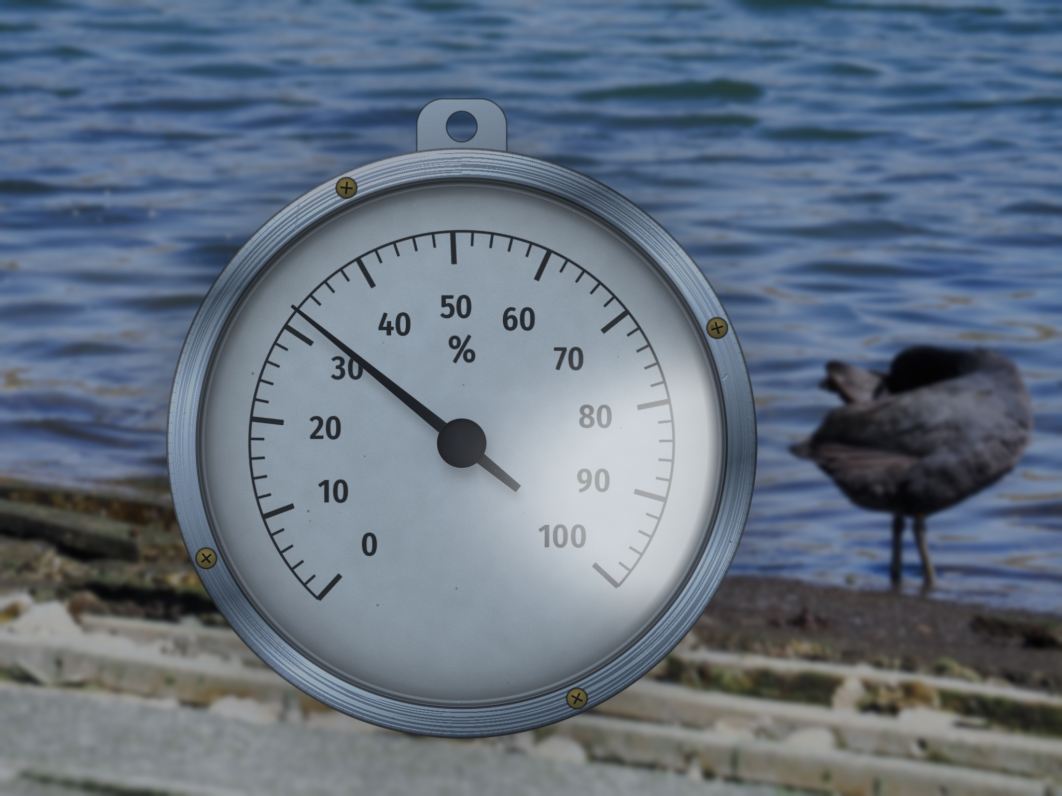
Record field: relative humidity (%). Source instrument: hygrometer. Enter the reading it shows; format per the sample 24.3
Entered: 32
